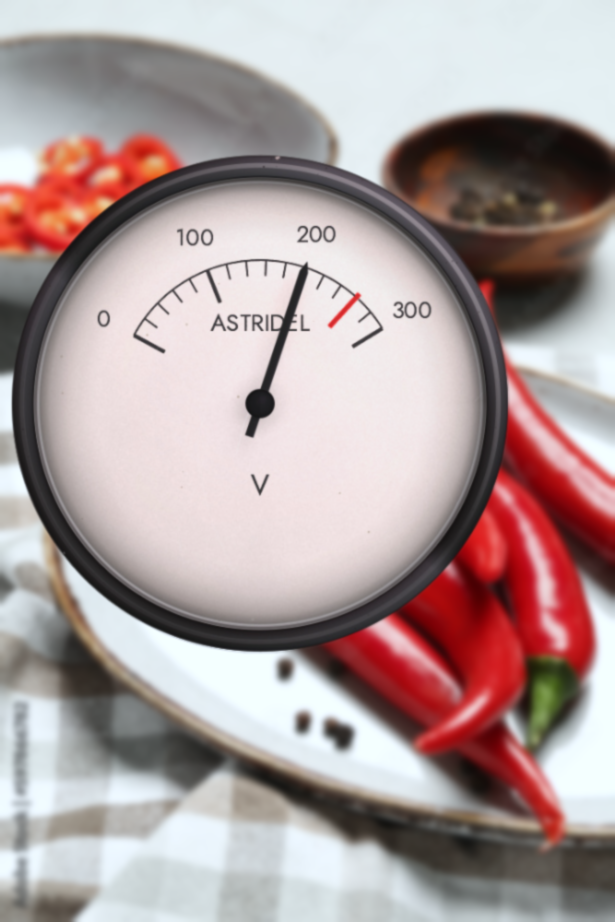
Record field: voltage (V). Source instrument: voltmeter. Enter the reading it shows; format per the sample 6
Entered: 200
